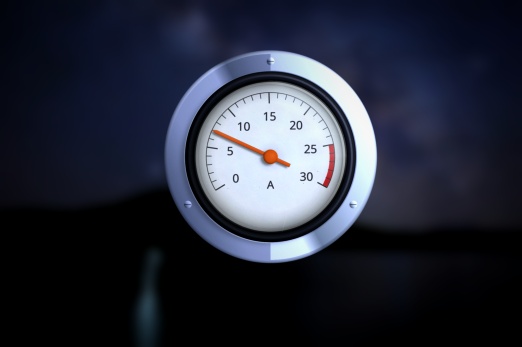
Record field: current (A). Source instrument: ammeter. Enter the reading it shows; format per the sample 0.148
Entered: 7
